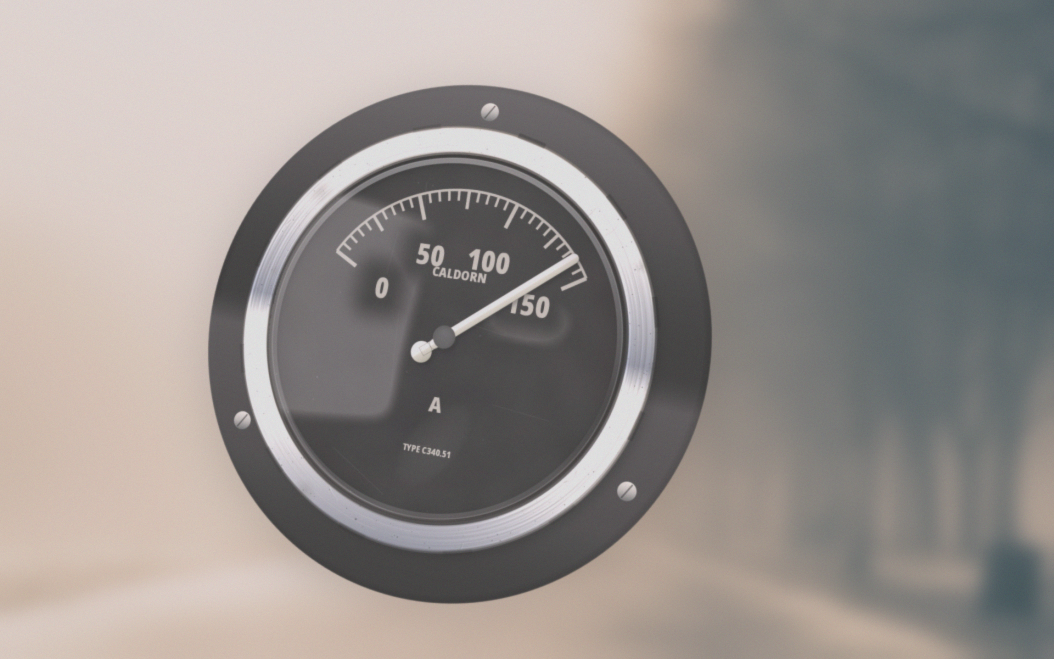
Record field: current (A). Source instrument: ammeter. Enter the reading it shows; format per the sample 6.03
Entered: 140
